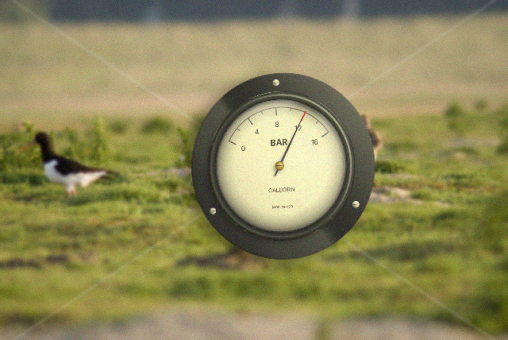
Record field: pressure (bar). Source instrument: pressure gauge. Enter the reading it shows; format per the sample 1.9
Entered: 12
